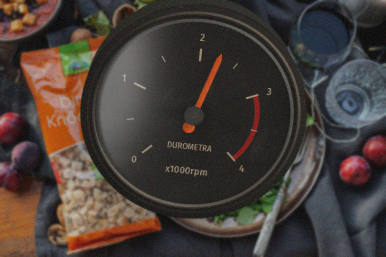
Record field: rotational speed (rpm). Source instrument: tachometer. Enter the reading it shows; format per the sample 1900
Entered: 2250
